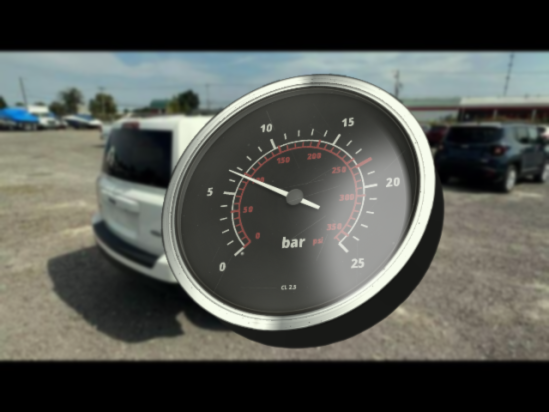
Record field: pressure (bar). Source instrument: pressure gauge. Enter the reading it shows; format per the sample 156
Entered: 6.5
